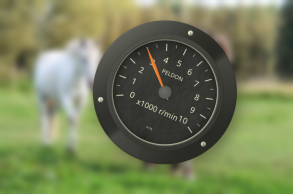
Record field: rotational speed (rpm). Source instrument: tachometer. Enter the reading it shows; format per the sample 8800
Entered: 3000
